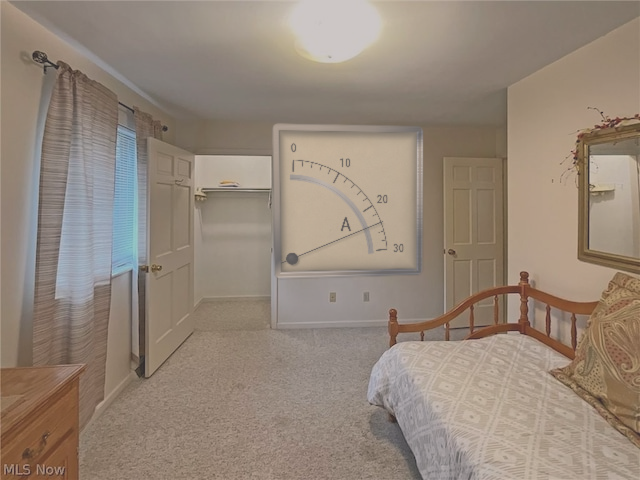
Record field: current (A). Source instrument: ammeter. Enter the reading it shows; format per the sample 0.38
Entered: 24
